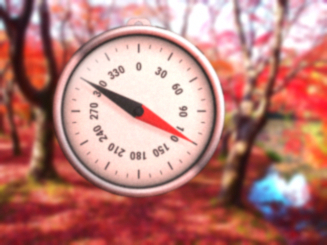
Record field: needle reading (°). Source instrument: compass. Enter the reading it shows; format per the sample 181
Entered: 120
